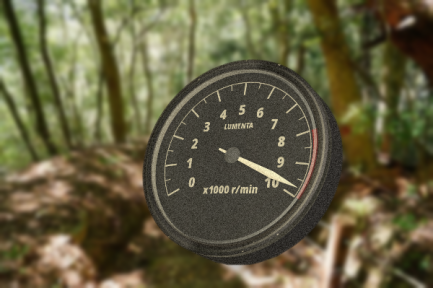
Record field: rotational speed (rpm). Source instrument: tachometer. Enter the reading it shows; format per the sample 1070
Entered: 9750
